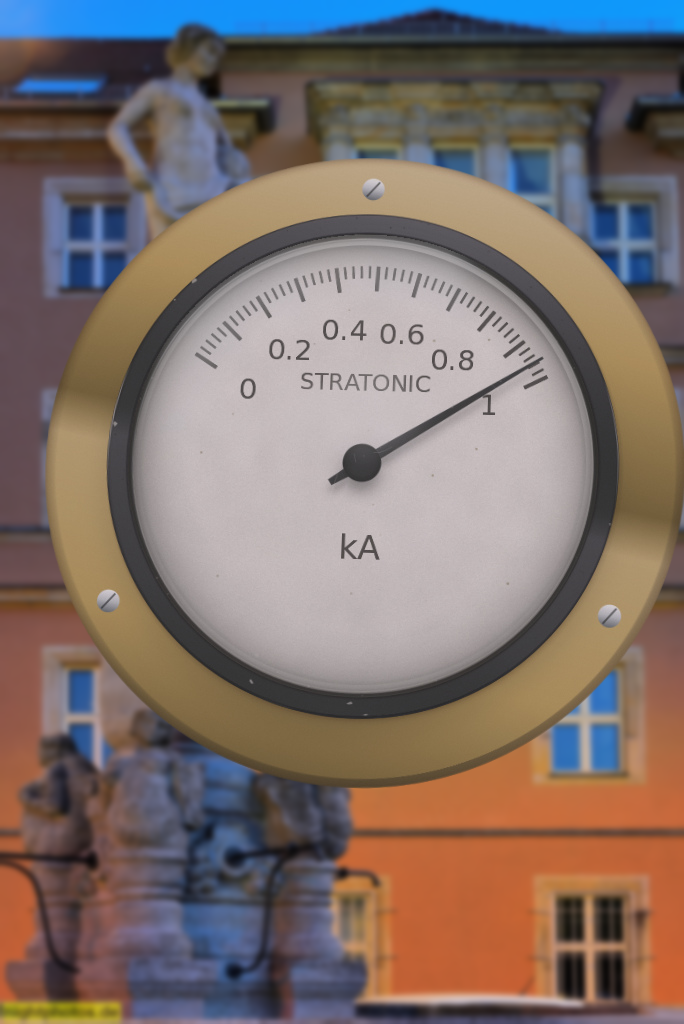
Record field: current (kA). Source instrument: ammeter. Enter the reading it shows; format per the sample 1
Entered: 0.96
